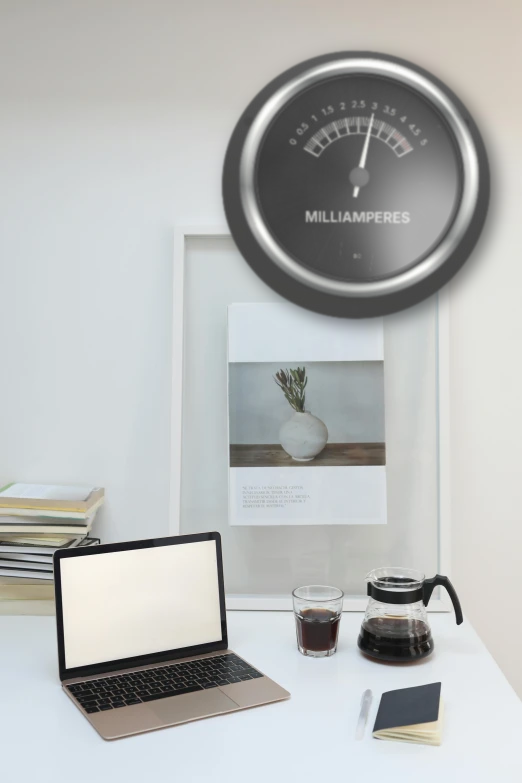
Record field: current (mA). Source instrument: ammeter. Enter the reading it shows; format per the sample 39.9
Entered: 3
